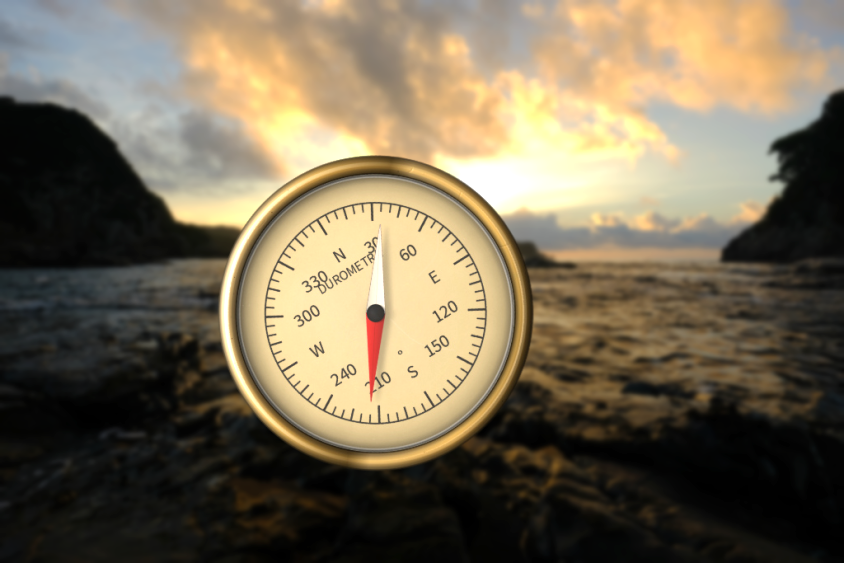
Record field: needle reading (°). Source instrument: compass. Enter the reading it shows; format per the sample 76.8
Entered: 215
